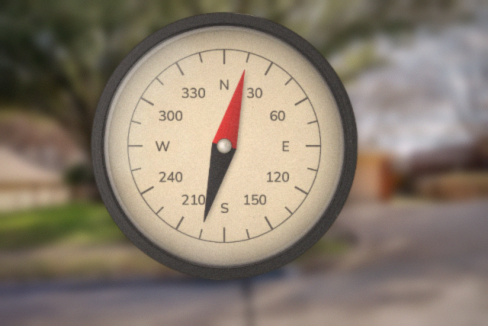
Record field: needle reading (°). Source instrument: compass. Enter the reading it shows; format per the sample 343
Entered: 15
